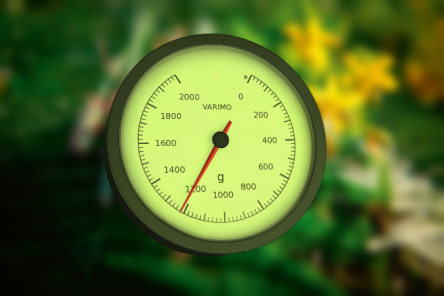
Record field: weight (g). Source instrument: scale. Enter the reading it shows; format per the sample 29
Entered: 1220
